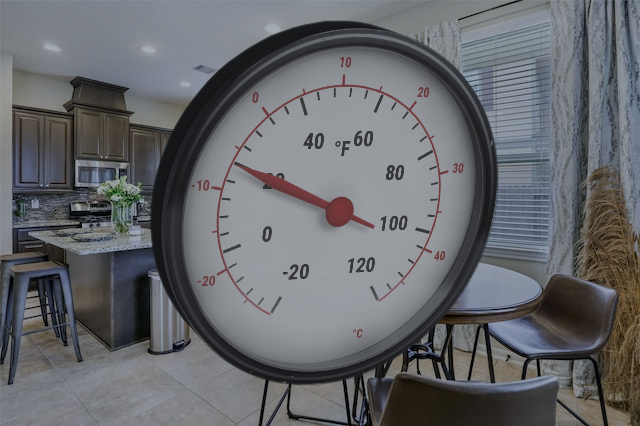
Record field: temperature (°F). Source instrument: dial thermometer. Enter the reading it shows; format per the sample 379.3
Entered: 20
